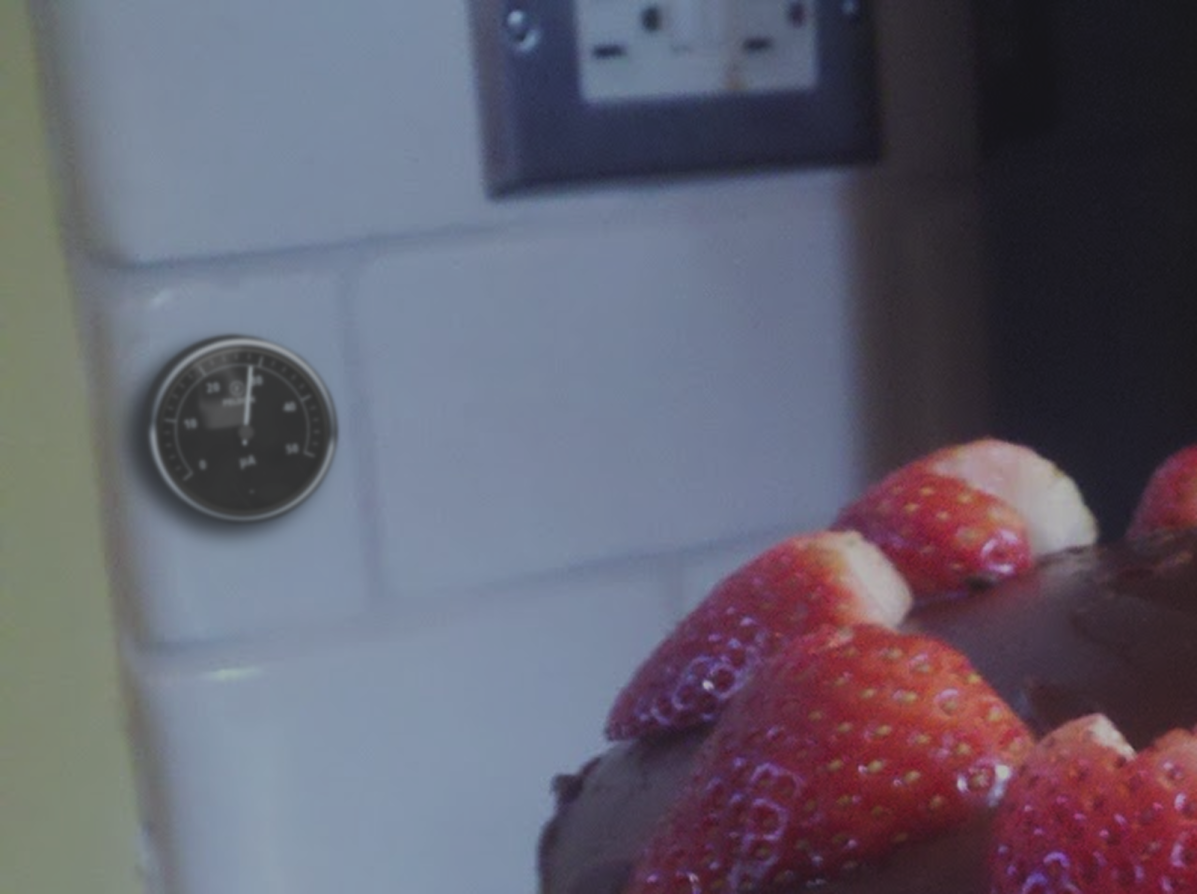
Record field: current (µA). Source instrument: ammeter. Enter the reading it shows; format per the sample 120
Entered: 28
